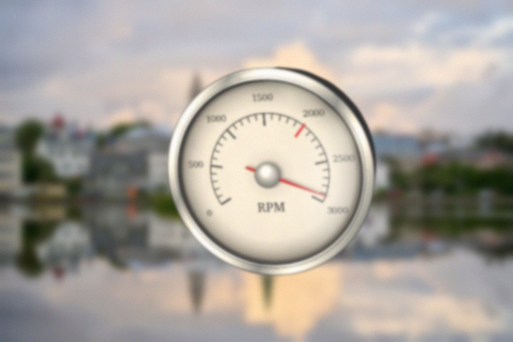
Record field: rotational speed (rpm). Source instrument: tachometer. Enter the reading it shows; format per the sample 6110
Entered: 2900
